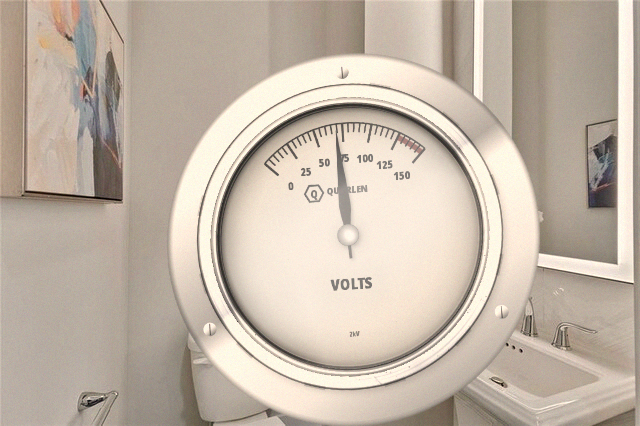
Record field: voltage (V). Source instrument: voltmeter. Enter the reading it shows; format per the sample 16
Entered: 70
